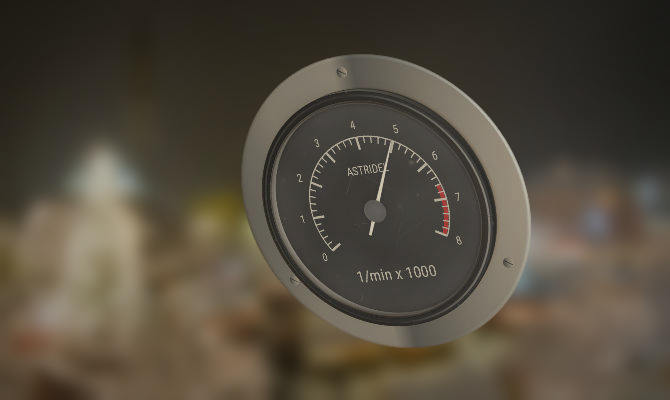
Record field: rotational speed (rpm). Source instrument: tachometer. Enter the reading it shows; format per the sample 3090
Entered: 5000
